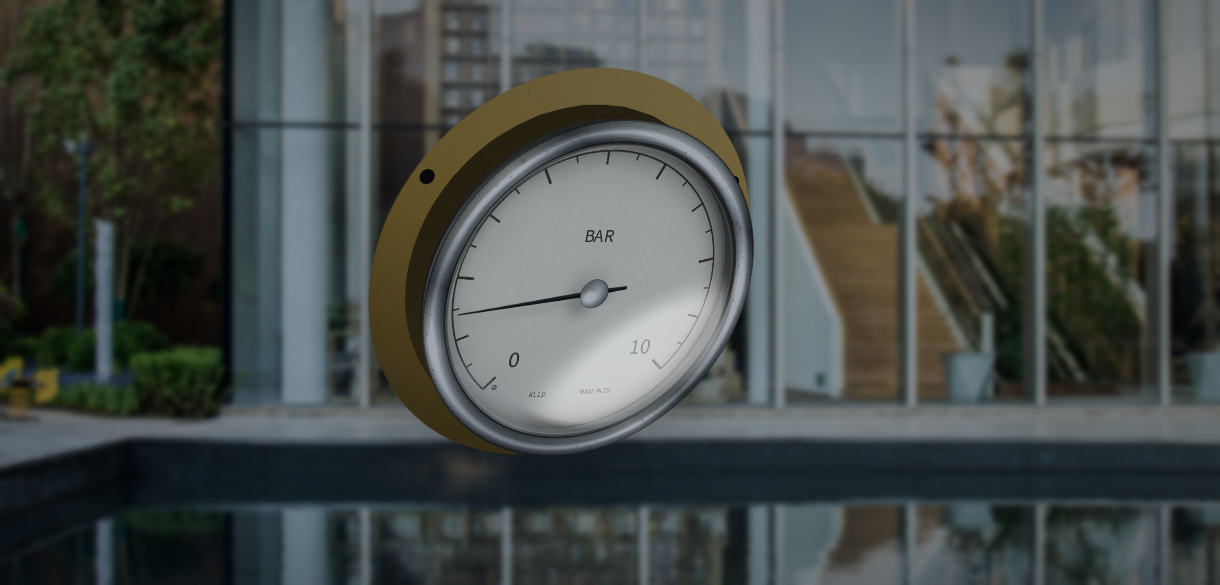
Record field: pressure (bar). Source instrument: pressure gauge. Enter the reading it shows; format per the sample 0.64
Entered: 1.5
